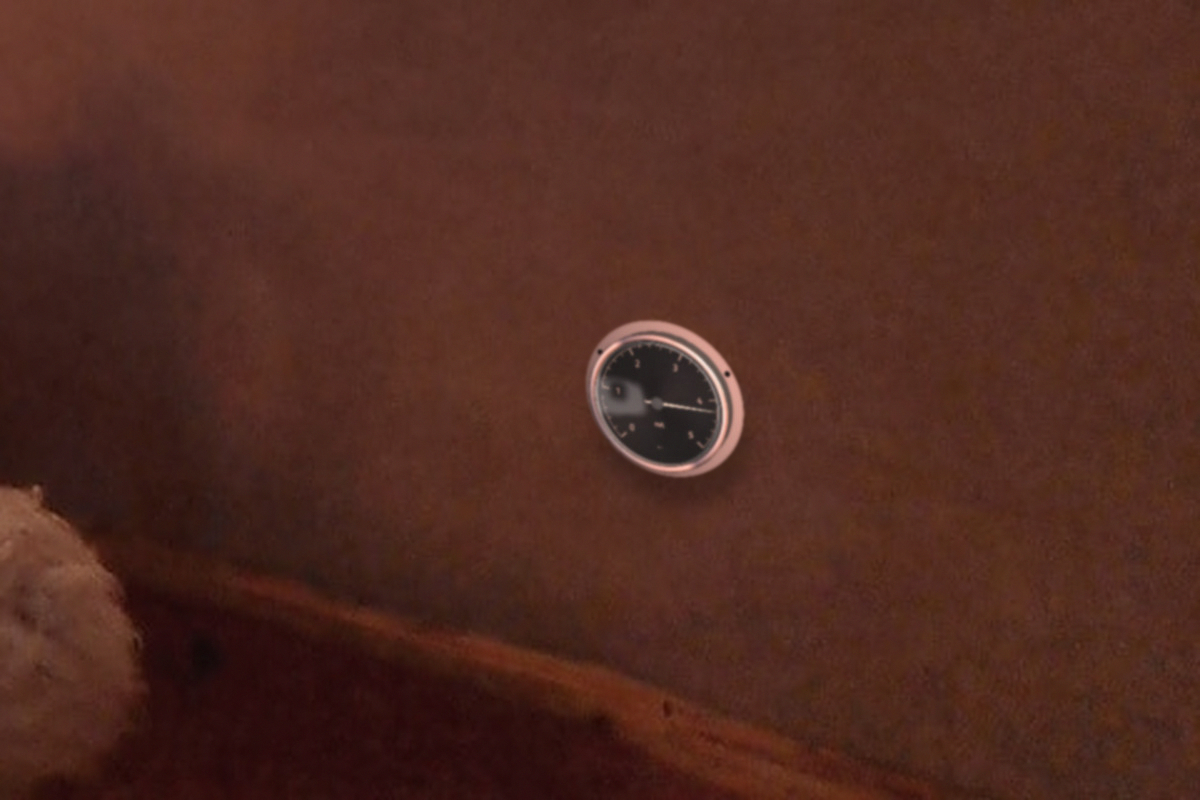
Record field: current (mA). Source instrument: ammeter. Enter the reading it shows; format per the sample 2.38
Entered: 4.2
